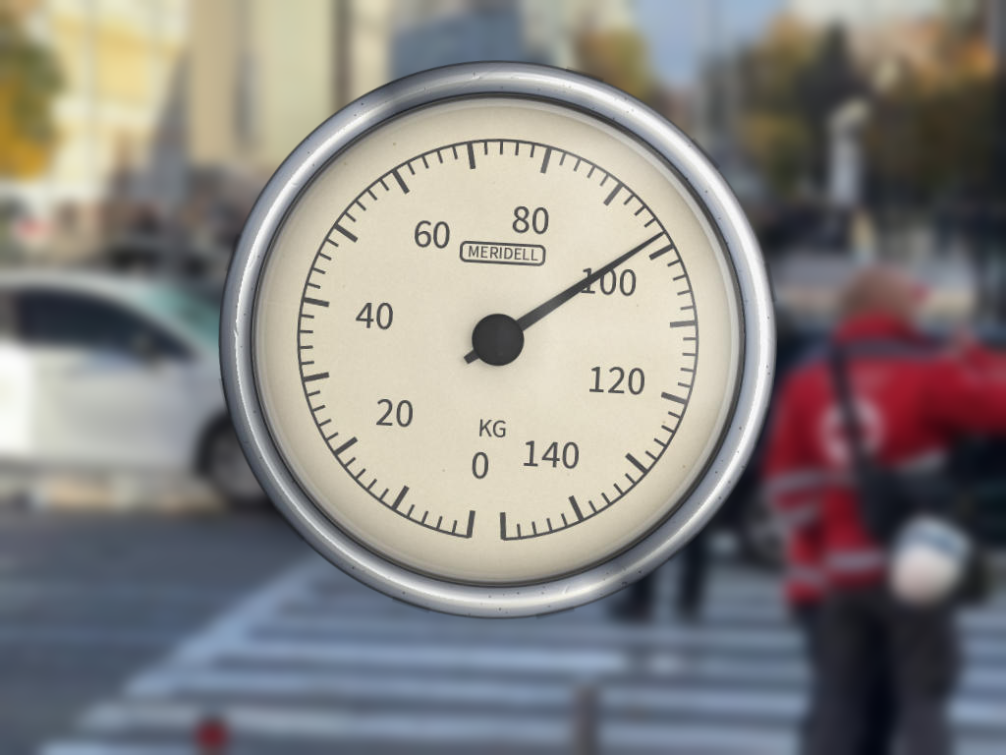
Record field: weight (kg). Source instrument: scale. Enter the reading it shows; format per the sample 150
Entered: 98
